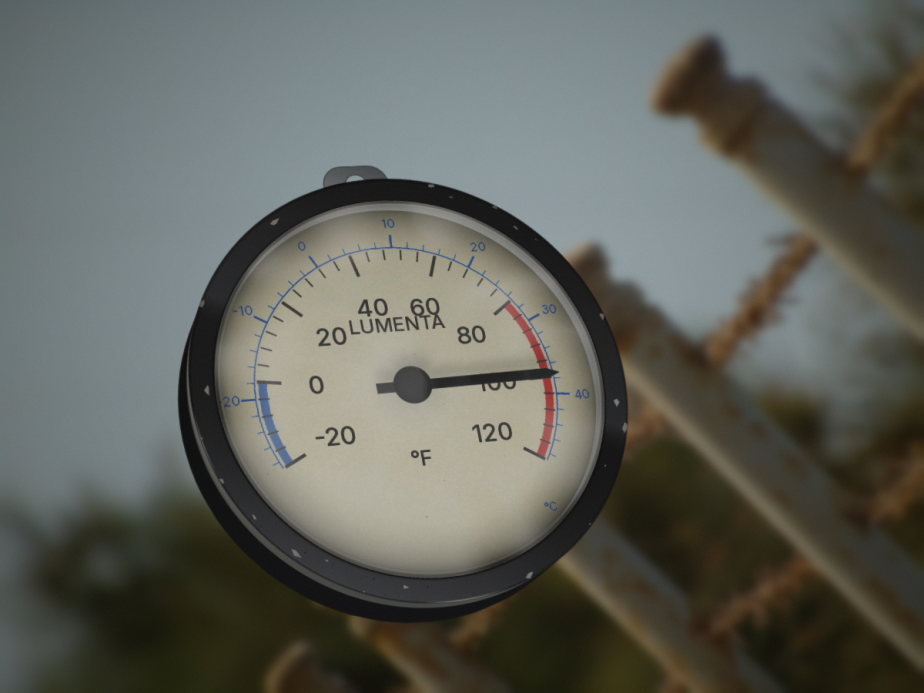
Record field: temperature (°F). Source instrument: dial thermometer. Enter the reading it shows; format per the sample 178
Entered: 100
